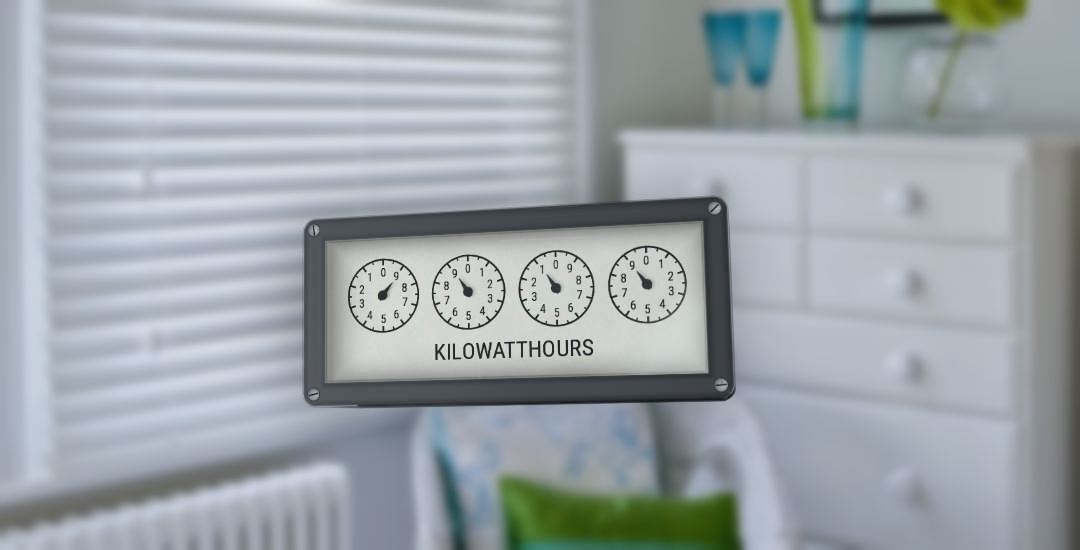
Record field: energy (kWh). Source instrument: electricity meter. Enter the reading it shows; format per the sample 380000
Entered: 8909
